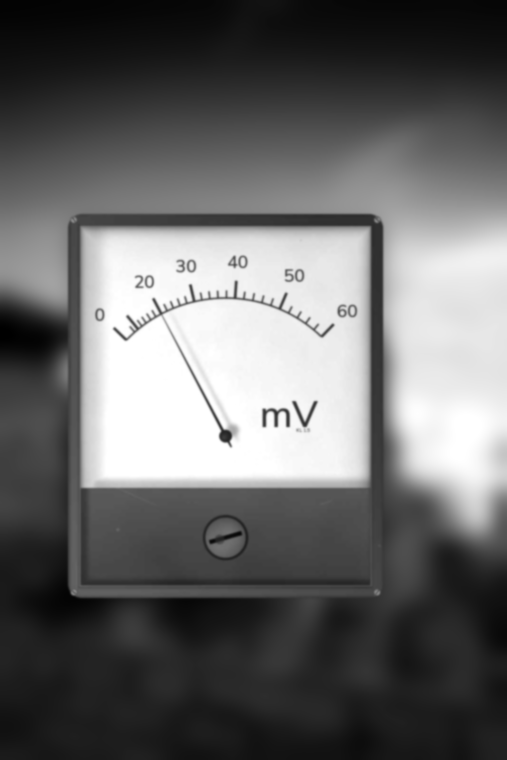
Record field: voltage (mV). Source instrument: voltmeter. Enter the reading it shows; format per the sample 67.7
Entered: 20
